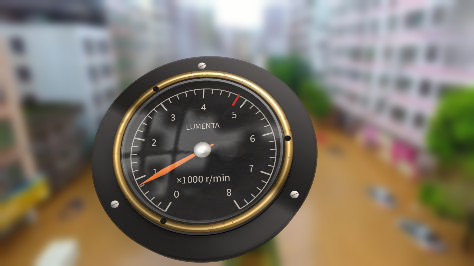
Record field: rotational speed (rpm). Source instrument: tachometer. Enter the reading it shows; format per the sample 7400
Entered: 800
